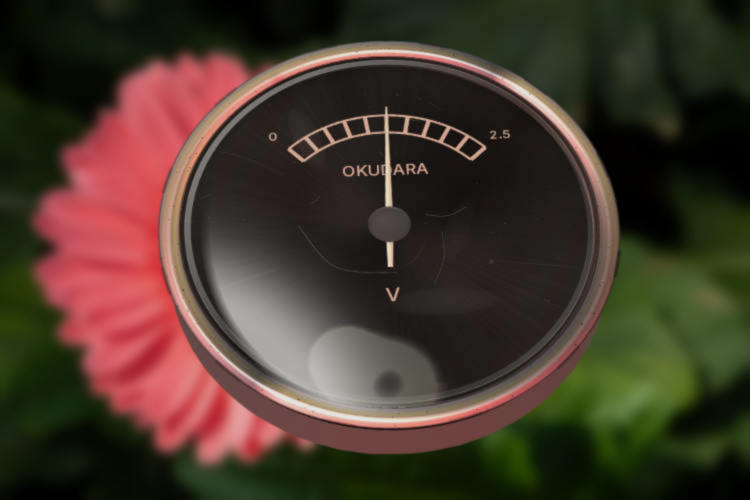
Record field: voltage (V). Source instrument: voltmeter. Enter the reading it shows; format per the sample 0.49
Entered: 1.25
